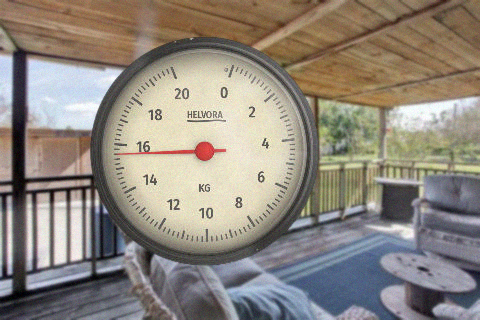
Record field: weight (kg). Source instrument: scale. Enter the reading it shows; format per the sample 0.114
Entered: 15.6
